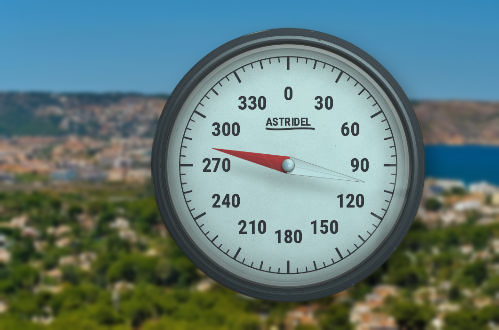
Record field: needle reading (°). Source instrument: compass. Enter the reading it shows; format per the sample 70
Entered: 282.5
